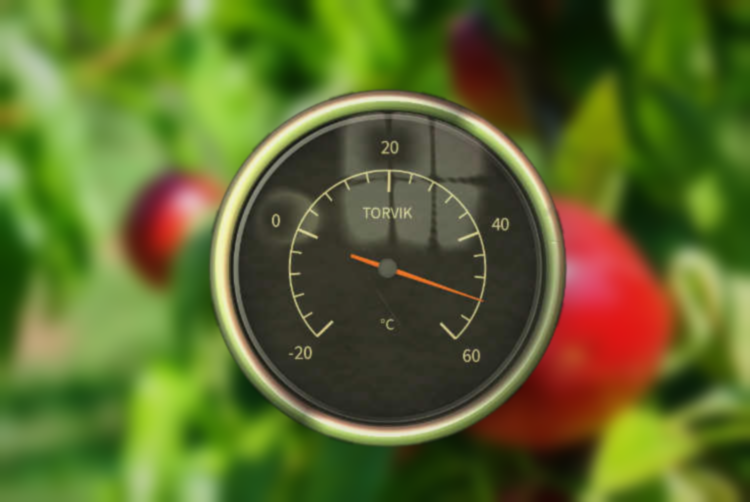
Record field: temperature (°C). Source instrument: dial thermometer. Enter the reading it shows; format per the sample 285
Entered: 52
